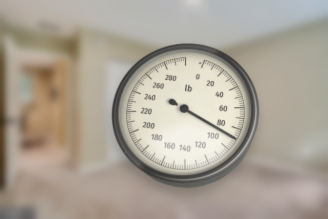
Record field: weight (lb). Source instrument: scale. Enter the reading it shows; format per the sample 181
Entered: 90
